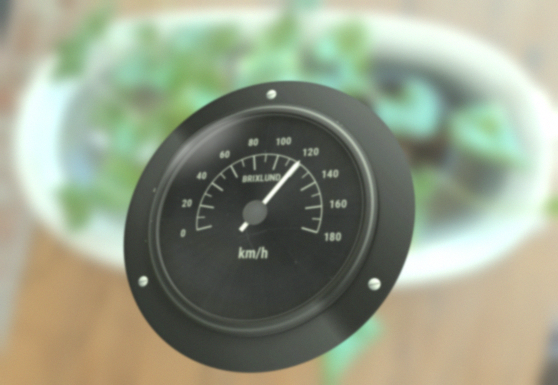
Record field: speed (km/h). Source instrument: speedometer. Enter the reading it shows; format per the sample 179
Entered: 120
